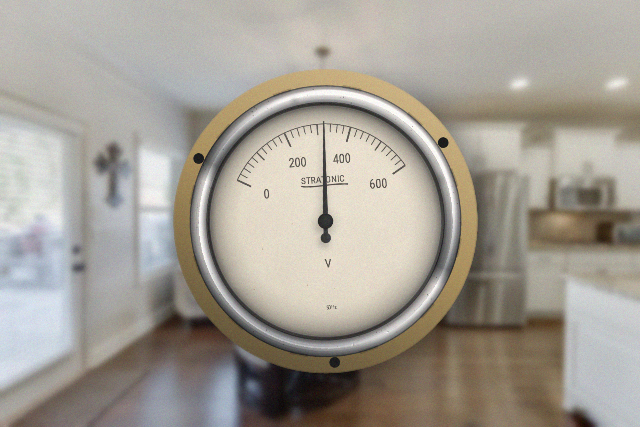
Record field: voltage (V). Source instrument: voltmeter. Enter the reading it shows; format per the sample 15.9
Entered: 320
